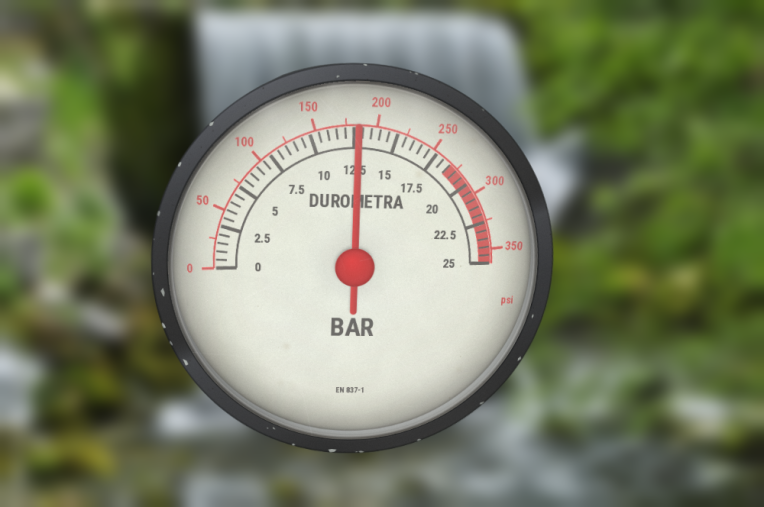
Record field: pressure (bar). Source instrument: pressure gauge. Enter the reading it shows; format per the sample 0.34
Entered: 12.75
